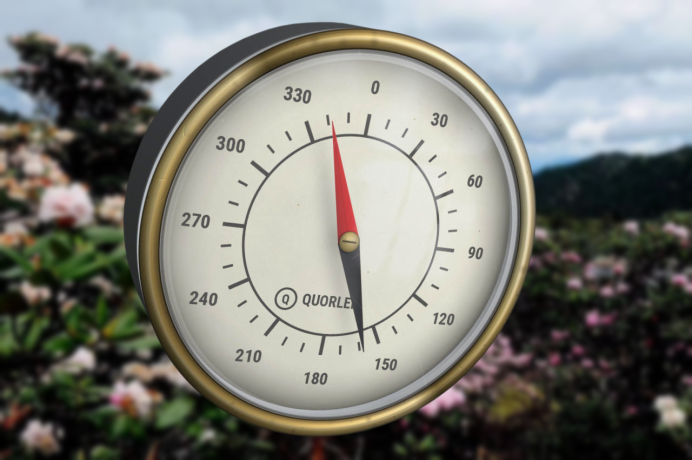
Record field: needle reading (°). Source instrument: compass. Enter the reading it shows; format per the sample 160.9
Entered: 340
